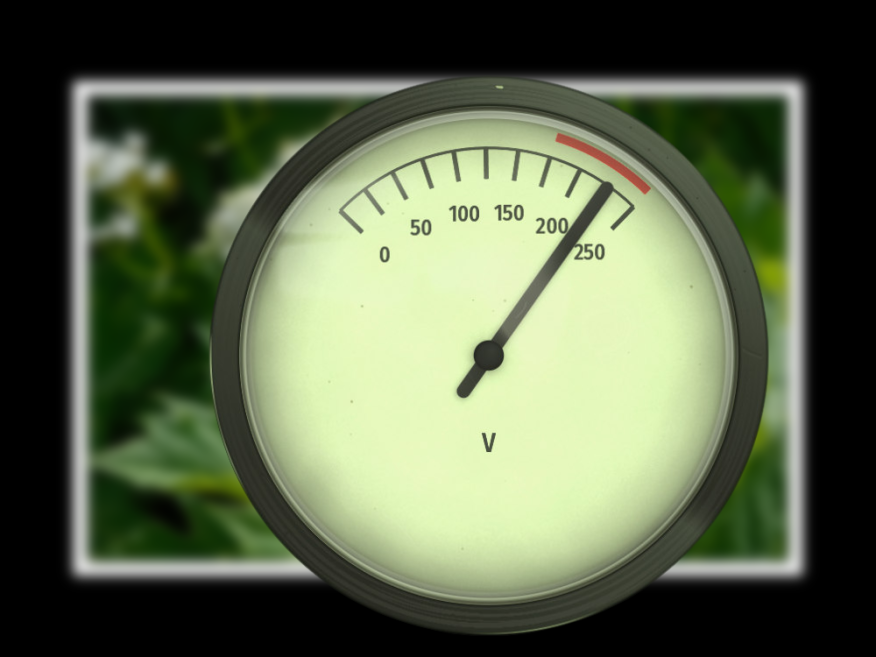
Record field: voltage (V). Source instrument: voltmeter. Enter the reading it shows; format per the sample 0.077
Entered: 225
